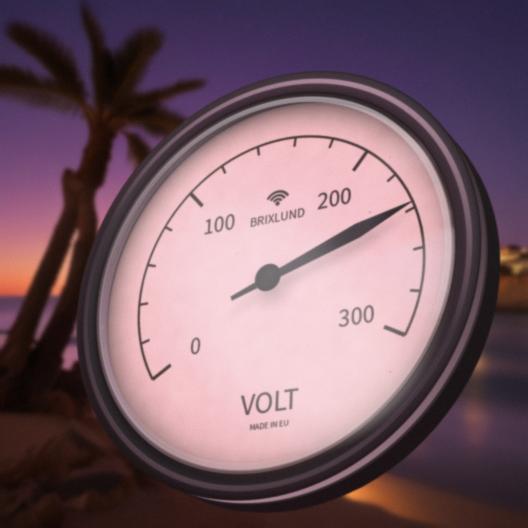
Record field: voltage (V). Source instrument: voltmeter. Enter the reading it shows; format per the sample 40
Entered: 240
